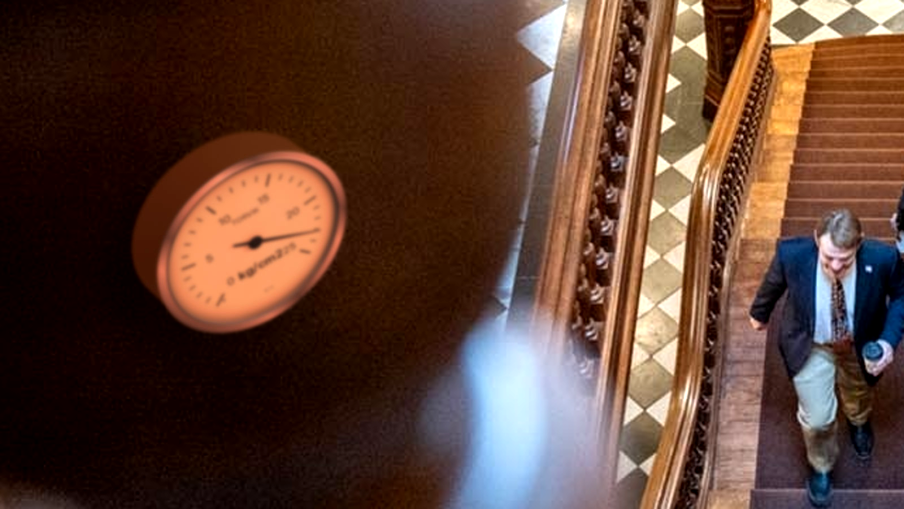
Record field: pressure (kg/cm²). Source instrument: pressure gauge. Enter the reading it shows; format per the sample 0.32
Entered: 23
